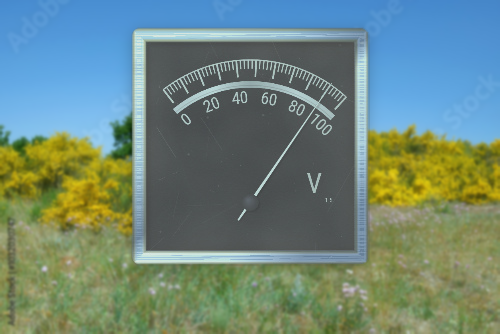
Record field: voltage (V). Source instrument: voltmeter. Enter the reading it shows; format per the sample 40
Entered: 90
